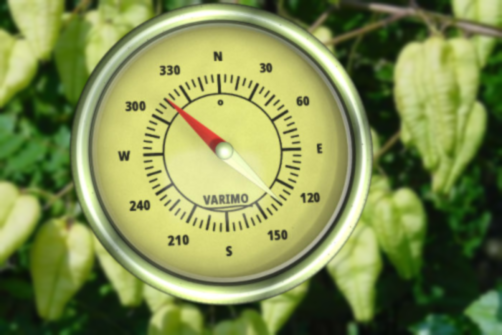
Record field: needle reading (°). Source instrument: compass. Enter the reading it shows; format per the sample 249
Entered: 315
